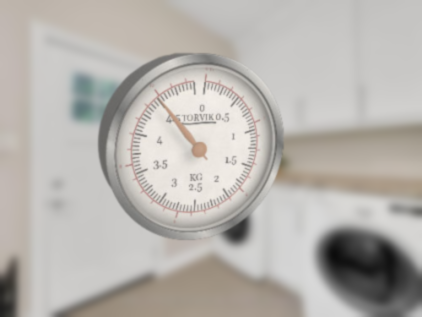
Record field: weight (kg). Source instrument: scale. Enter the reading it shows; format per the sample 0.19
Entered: 4.5
